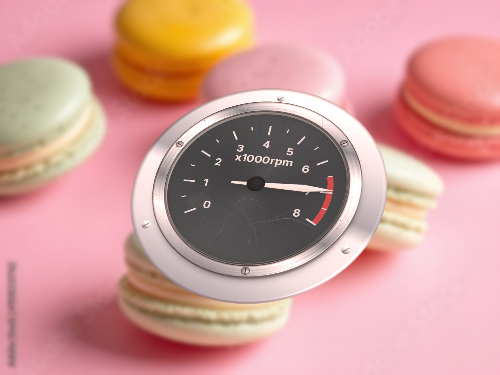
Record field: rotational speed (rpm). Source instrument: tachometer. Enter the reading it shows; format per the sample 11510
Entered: 7000
